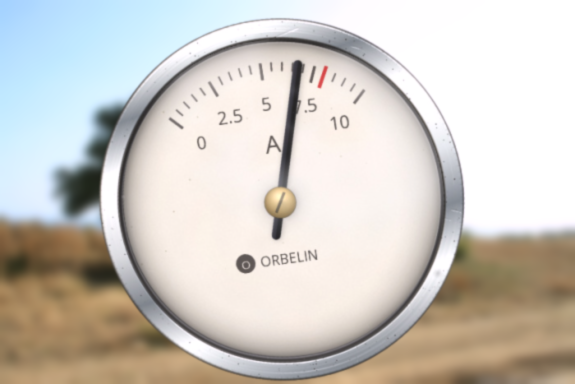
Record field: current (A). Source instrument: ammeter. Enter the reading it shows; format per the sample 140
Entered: 6.75
